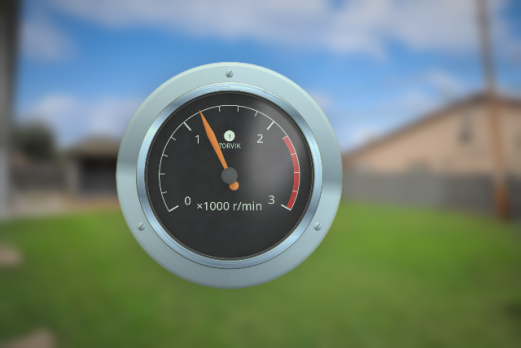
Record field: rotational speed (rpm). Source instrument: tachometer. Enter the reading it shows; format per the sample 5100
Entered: 1200
